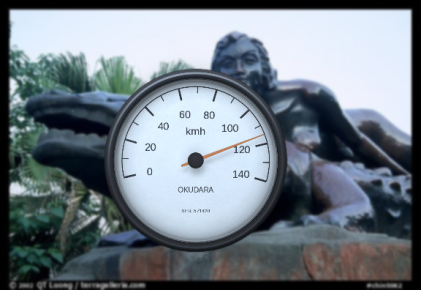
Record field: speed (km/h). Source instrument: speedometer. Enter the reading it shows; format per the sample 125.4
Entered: 115
